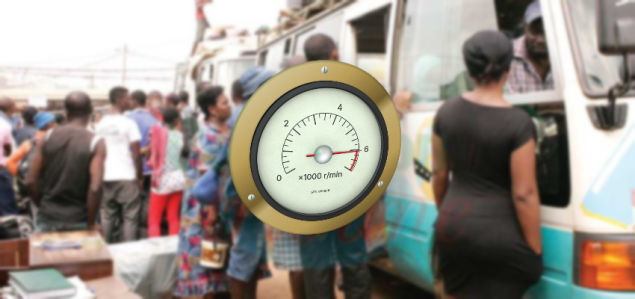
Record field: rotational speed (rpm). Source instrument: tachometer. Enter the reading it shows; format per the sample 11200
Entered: 6000
